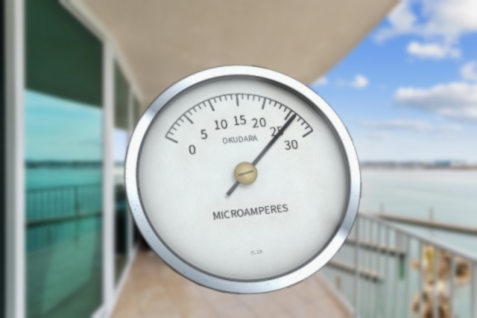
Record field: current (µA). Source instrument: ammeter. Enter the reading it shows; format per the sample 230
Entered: 26
